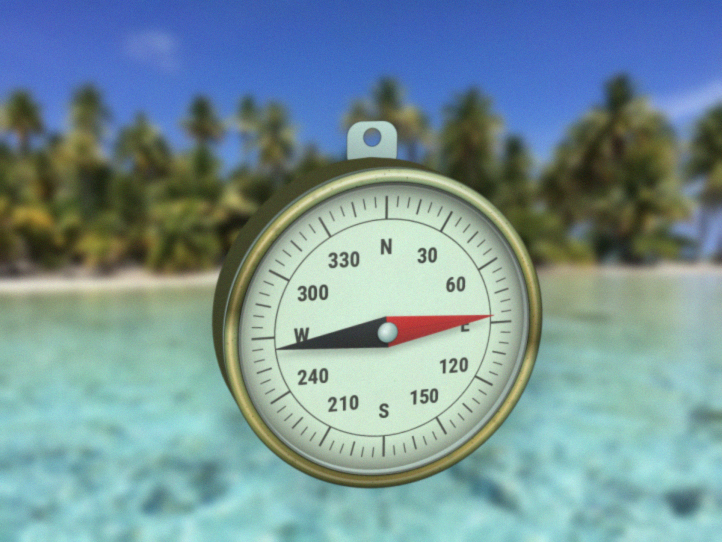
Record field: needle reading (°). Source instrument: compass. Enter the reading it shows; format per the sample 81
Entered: 85
